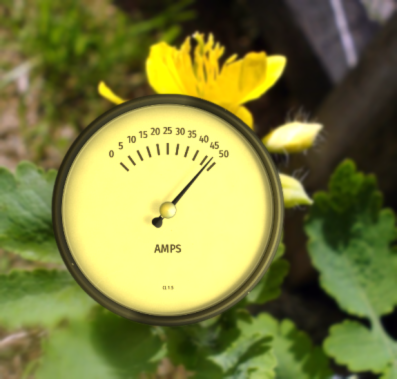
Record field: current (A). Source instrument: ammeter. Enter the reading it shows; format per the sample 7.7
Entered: 47.5
